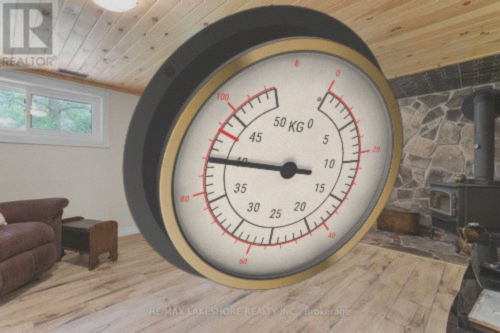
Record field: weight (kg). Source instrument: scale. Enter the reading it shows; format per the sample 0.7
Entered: 40
